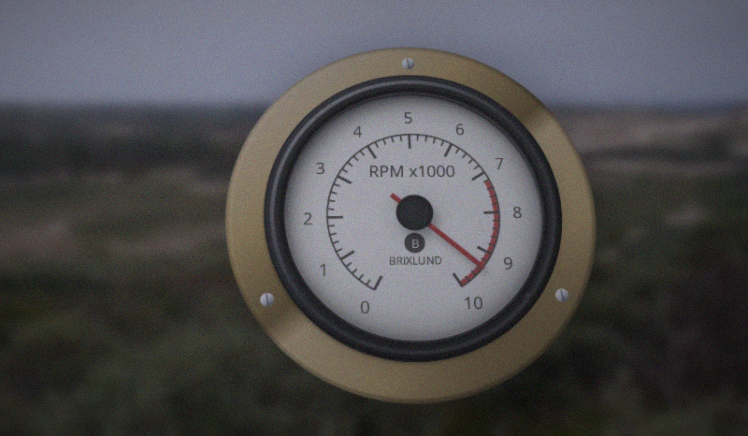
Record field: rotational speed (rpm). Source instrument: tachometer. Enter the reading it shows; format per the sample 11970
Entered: 9400
